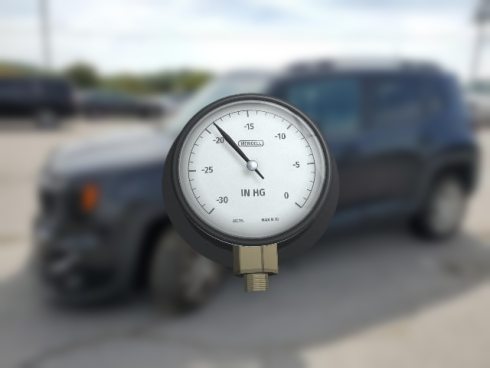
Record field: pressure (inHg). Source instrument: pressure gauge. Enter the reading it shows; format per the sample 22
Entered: -19
